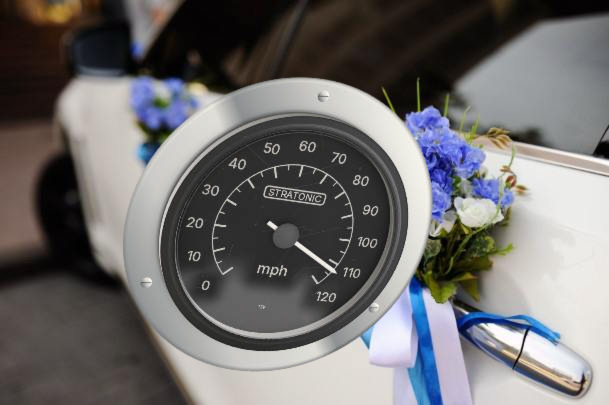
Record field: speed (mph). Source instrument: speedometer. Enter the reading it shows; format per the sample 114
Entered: 112.5
